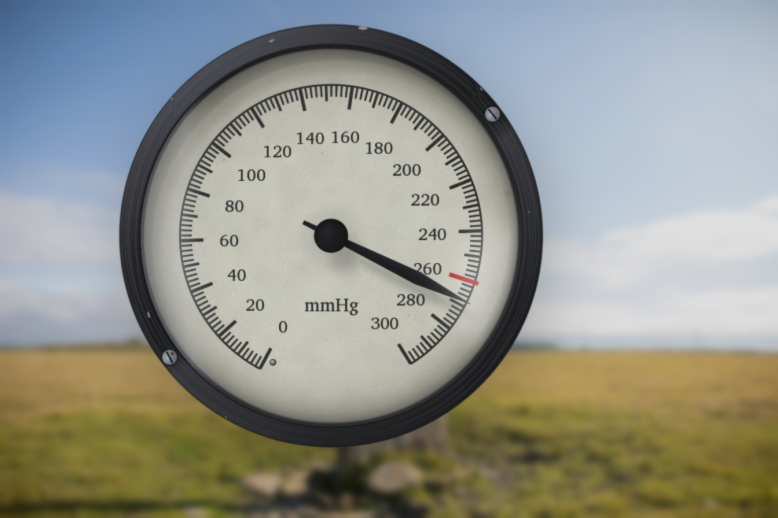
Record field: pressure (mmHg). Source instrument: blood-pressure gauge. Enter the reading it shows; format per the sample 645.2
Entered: 268
